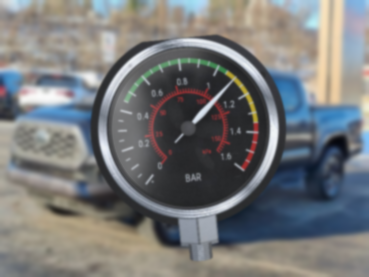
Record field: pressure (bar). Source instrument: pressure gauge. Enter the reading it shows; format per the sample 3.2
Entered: 1.1
